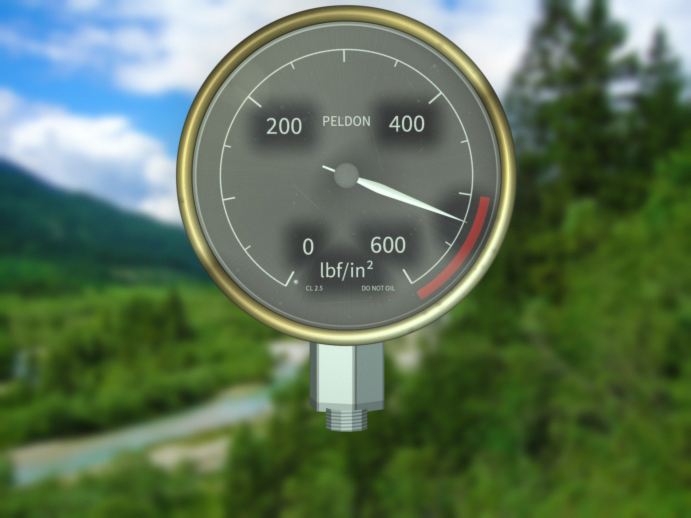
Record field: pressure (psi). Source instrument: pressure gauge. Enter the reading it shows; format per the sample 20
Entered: 525
